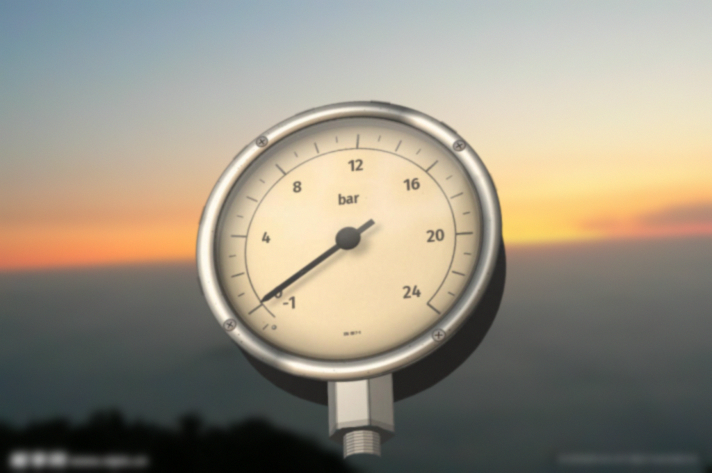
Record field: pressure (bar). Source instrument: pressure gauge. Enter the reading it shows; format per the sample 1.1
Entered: 0
